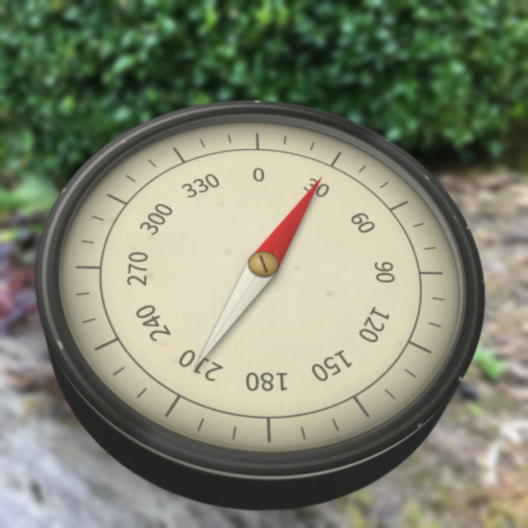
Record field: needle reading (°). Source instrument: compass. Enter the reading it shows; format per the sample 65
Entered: 30
